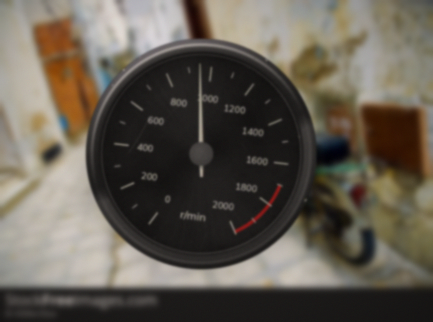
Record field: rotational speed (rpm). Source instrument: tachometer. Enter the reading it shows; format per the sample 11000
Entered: 950
